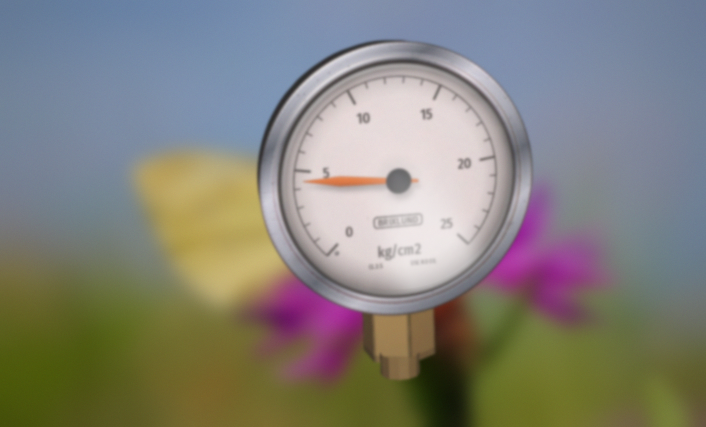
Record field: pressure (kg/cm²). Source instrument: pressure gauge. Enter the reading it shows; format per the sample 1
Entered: 4.5
